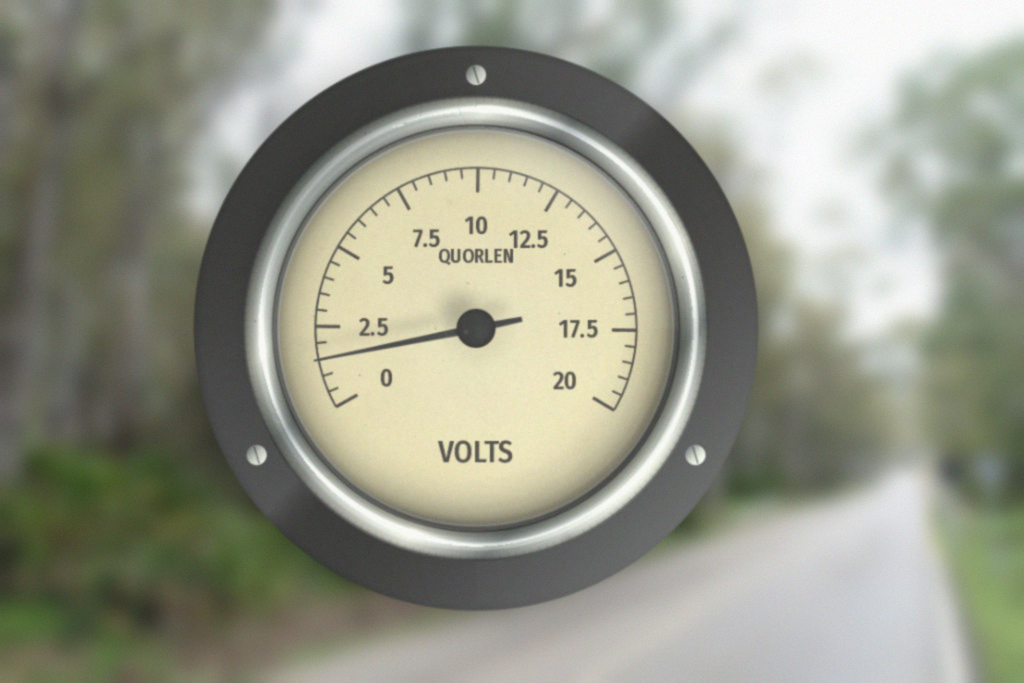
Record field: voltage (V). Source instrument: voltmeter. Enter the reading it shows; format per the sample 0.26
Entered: 1.5
